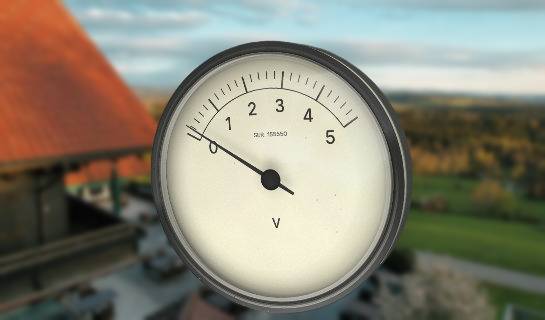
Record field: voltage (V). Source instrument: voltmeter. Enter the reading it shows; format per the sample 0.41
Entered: 0.2
